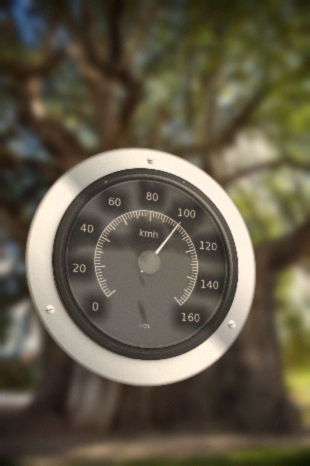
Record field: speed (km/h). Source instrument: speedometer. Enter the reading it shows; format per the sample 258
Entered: 100
